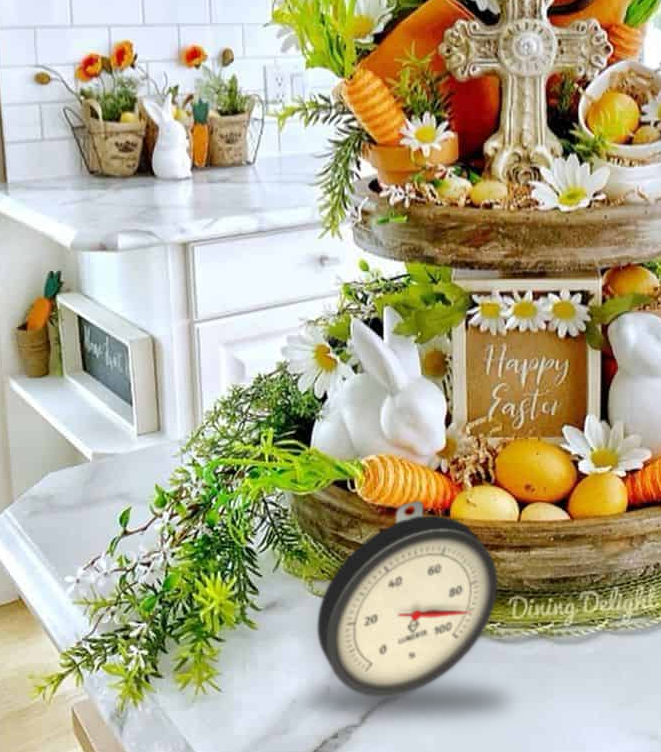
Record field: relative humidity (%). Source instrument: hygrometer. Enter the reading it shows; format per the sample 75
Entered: 90
